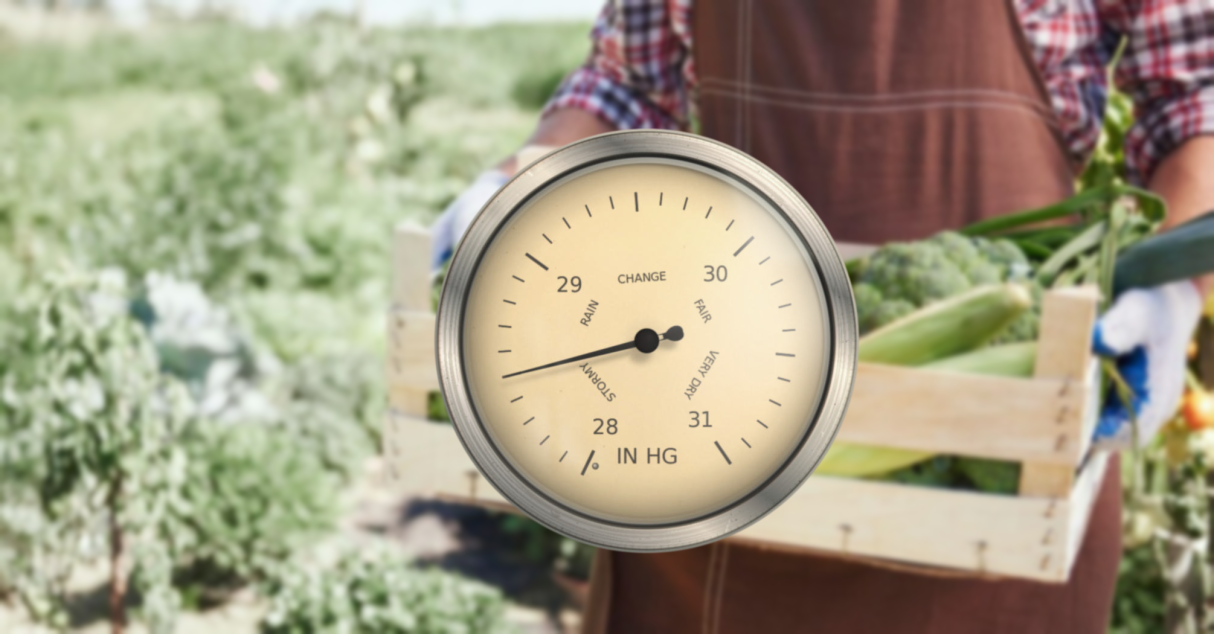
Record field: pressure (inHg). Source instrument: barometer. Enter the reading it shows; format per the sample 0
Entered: 28.5
